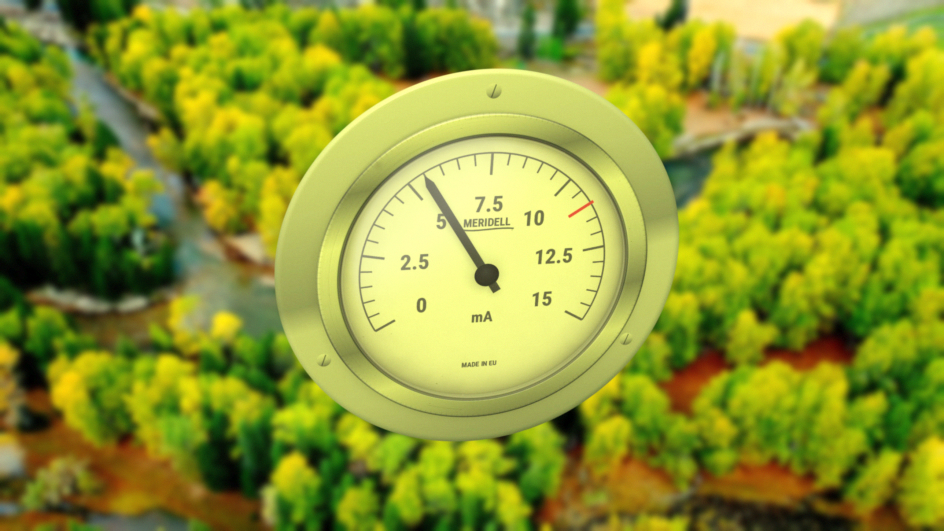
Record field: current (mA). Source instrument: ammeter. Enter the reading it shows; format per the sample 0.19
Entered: 5.5
